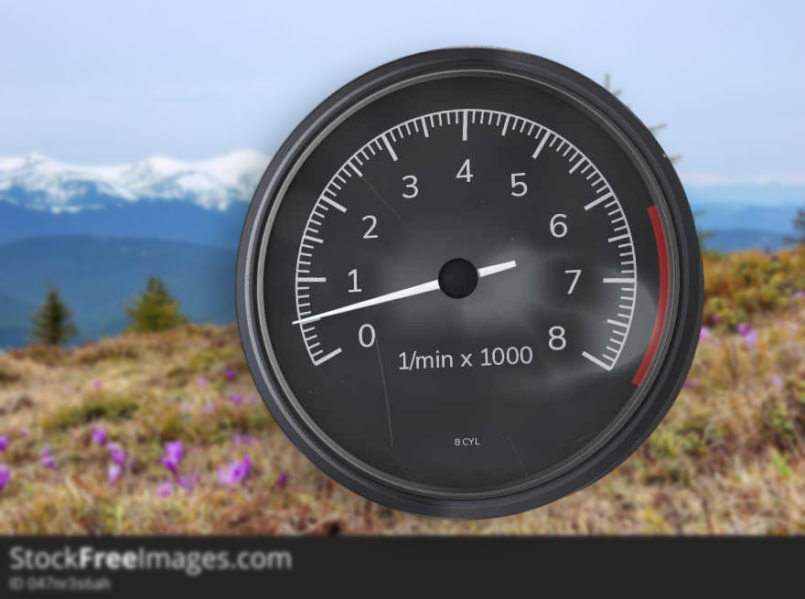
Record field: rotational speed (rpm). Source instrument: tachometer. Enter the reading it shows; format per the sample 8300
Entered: 500
